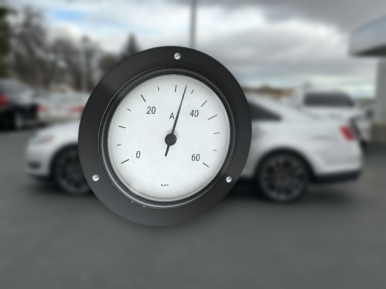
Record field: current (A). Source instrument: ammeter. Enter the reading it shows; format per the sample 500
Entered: 32.5
